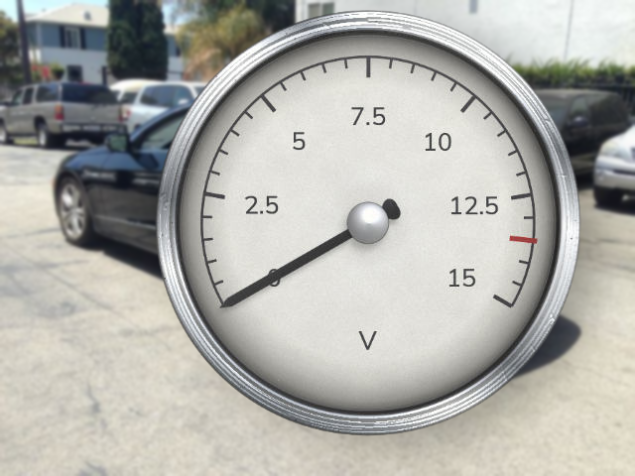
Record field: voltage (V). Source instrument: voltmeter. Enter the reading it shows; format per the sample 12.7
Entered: 0
